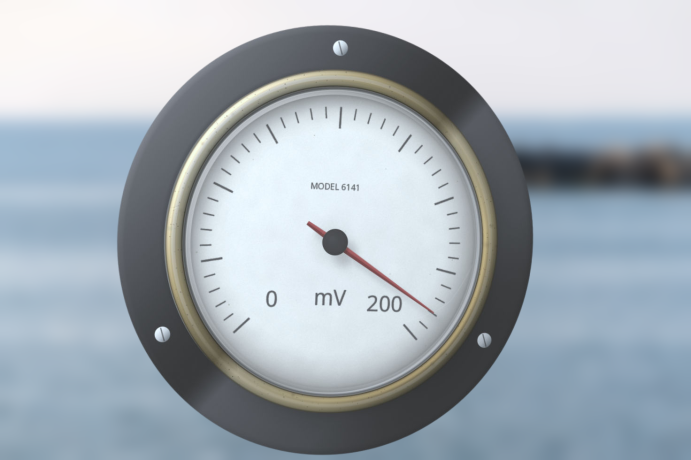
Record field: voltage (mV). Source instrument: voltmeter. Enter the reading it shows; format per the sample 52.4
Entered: 190
